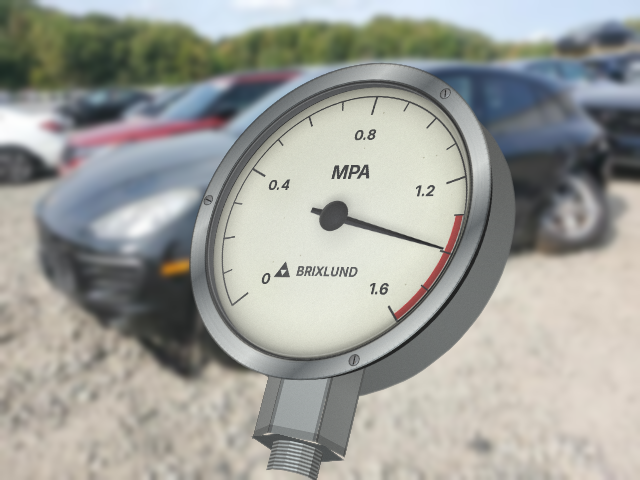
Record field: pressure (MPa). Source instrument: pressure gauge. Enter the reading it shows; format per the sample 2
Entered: 1.4
